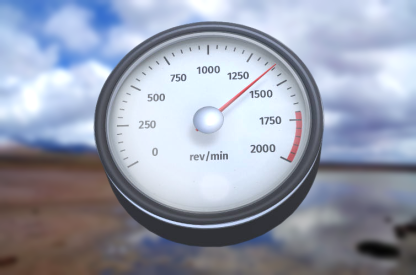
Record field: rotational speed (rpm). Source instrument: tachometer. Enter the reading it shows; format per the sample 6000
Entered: 1400
